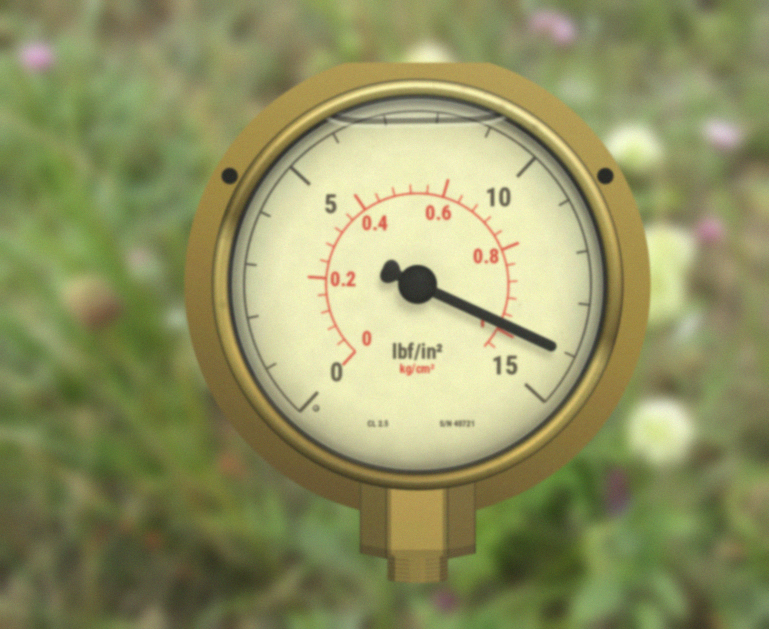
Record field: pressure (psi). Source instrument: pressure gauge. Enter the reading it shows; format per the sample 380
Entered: 14
